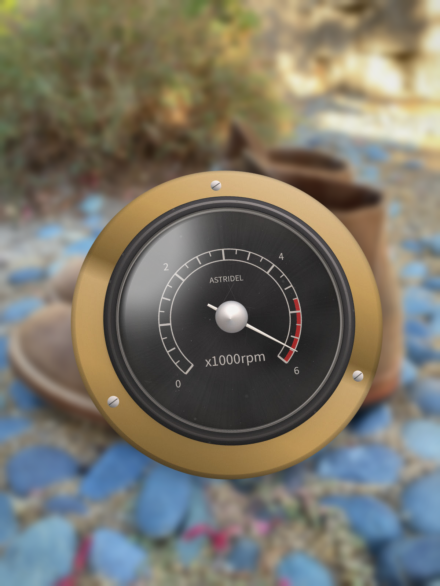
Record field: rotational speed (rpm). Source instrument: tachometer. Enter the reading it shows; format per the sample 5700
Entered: 5750
